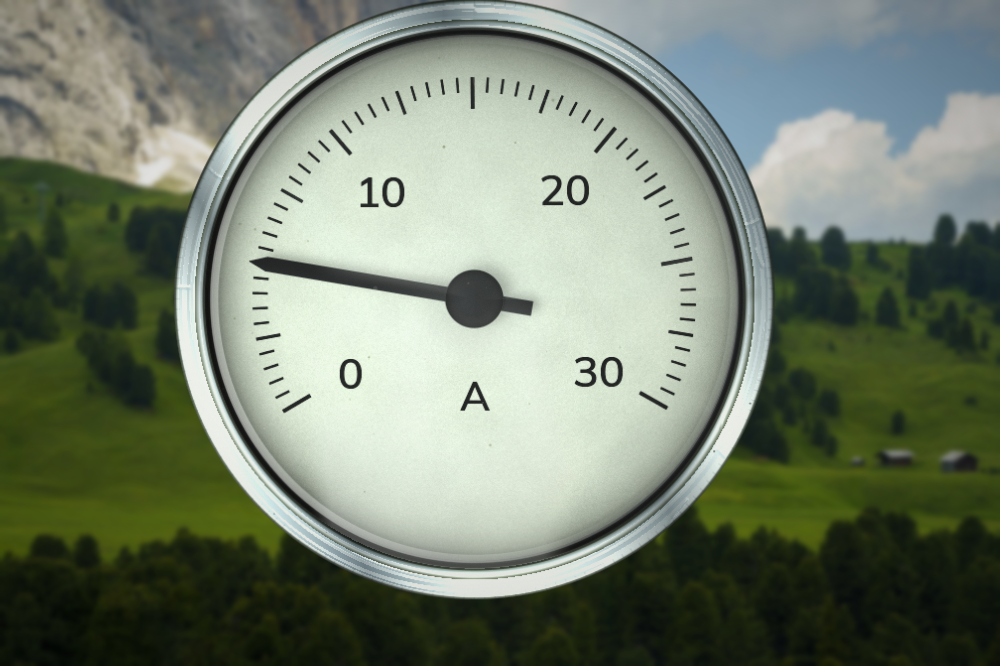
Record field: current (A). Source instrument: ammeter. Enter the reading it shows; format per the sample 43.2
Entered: 5
